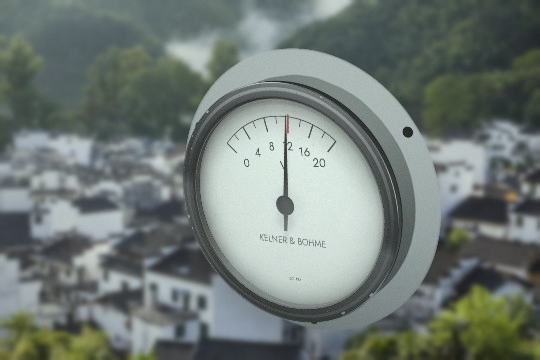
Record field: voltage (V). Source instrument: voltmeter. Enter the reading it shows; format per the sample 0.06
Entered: 12
